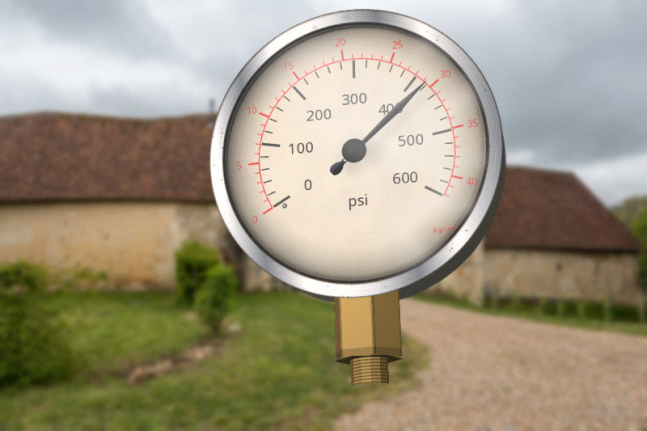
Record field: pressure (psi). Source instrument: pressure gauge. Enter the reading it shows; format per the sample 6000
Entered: 420
